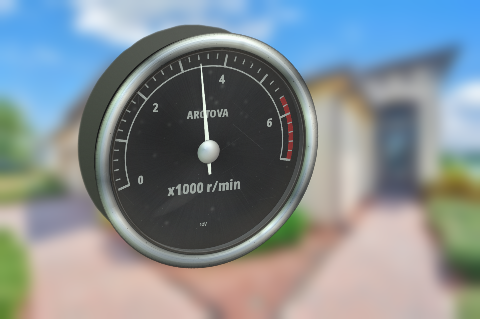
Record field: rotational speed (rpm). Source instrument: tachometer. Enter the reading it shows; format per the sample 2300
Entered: 3400
